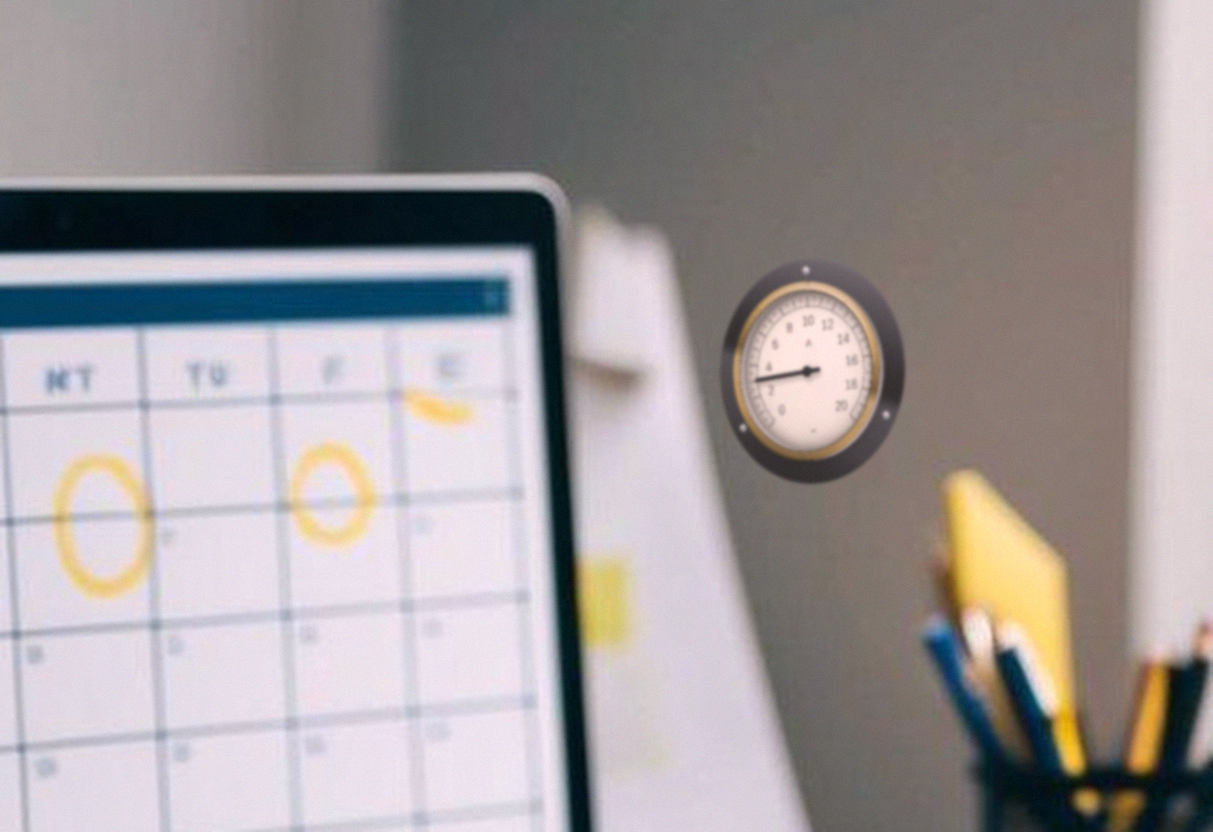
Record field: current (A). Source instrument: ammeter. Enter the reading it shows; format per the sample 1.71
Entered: 3
